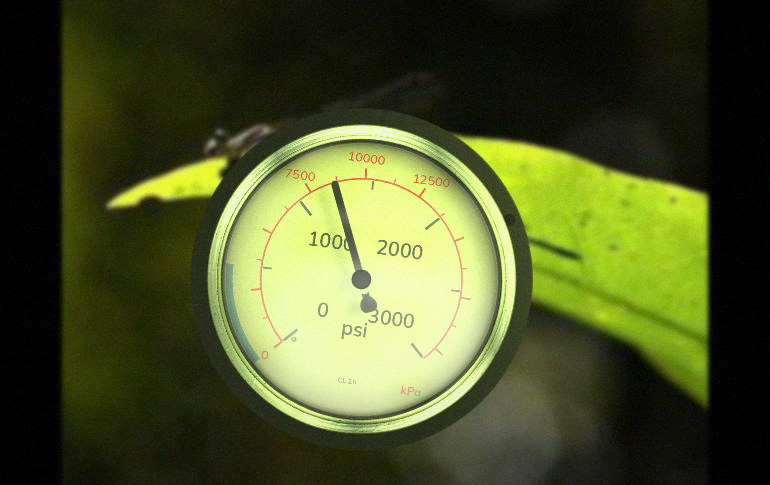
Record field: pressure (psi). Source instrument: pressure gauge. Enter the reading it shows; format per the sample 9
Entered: 1250
